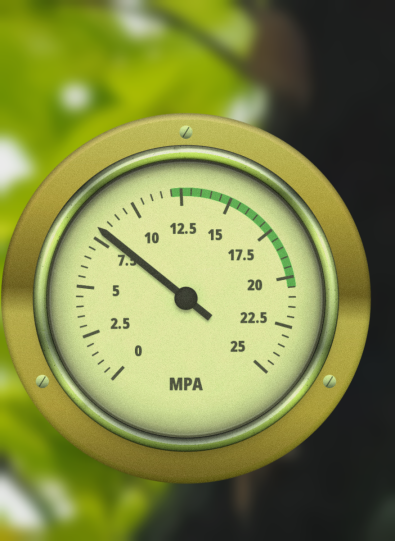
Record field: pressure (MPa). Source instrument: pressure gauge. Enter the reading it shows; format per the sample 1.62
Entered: 8
